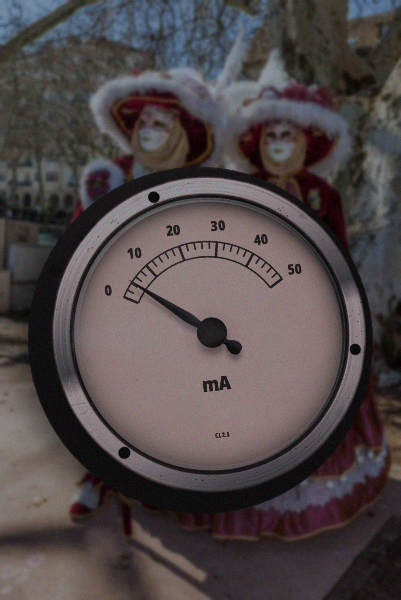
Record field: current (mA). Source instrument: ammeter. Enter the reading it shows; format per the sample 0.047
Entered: 4
